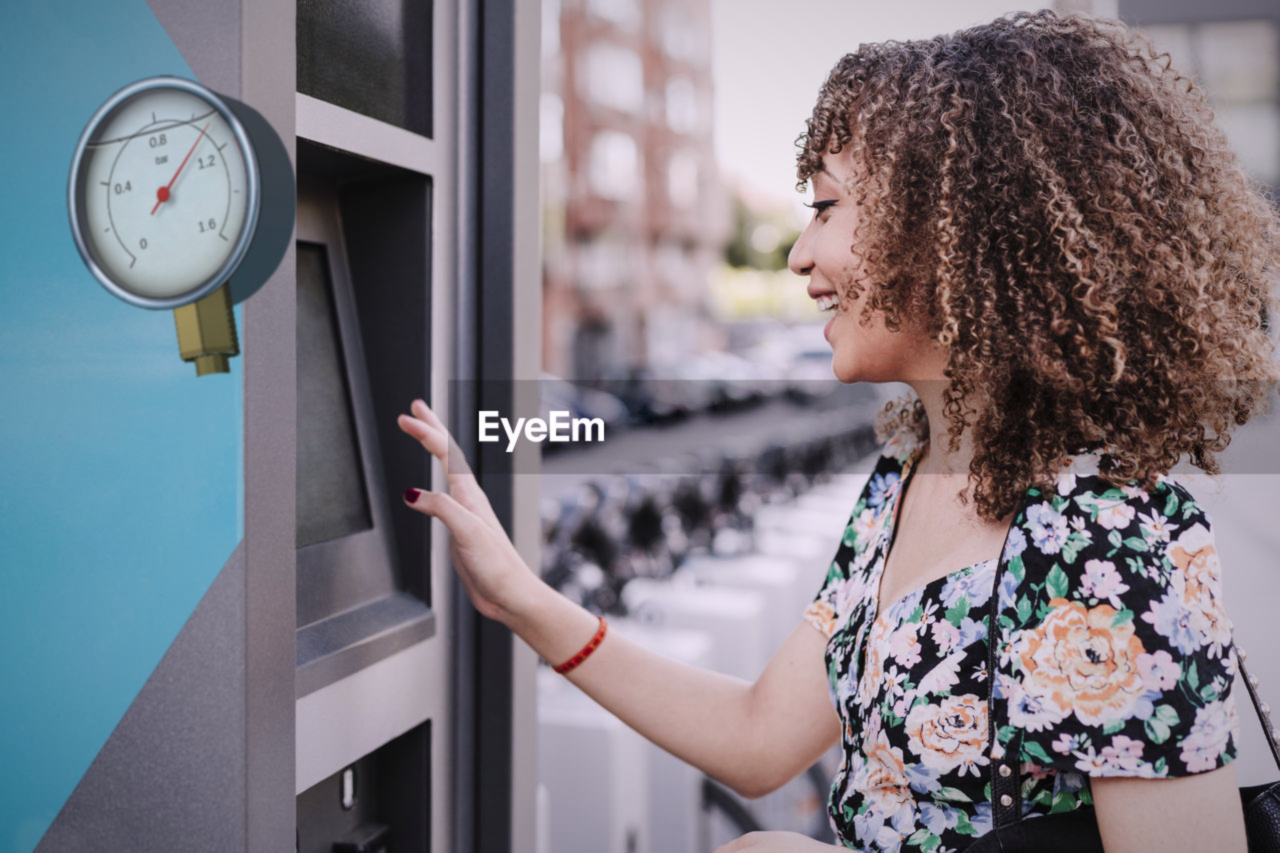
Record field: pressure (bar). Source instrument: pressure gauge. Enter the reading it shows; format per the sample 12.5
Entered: 1.1
